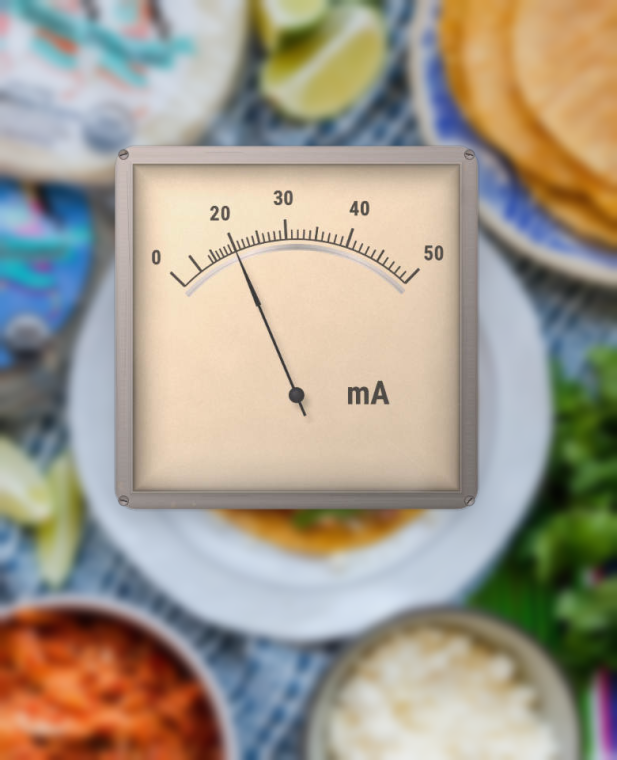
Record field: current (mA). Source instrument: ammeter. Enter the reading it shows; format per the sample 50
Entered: 20
